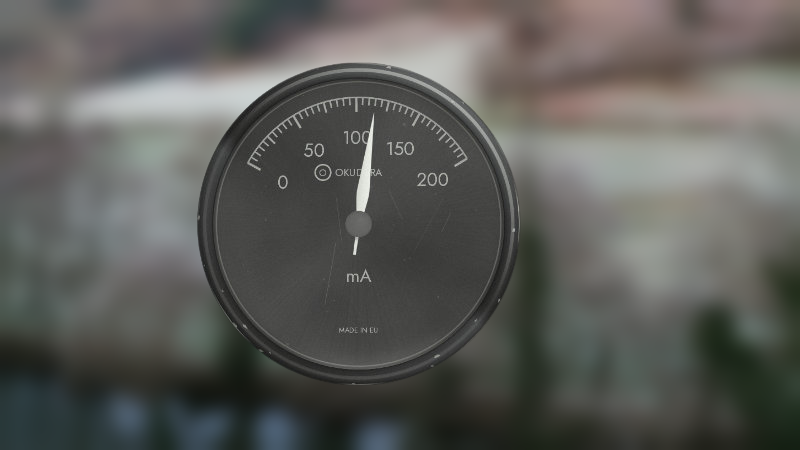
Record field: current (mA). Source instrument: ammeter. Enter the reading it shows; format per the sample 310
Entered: 115
